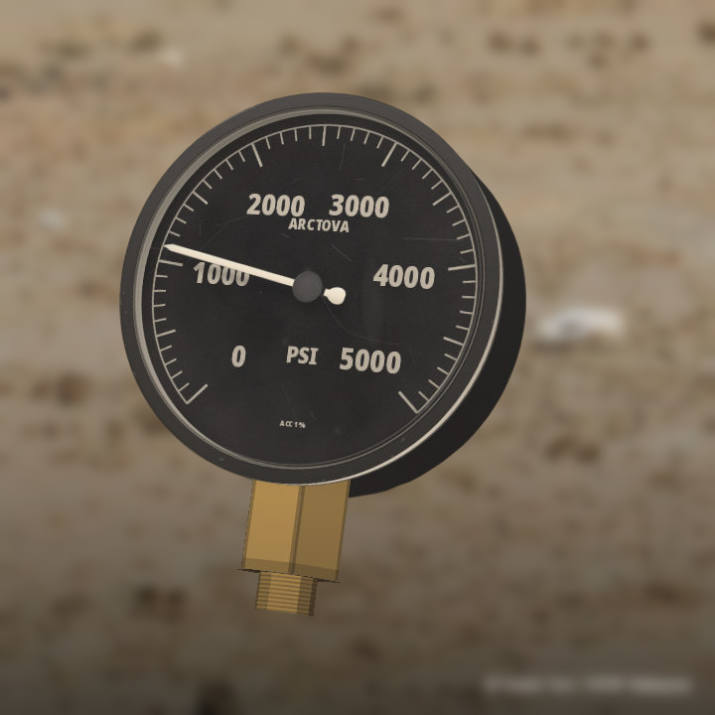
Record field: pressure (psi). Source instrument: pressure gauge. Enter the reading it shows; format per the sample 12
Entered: 1100
